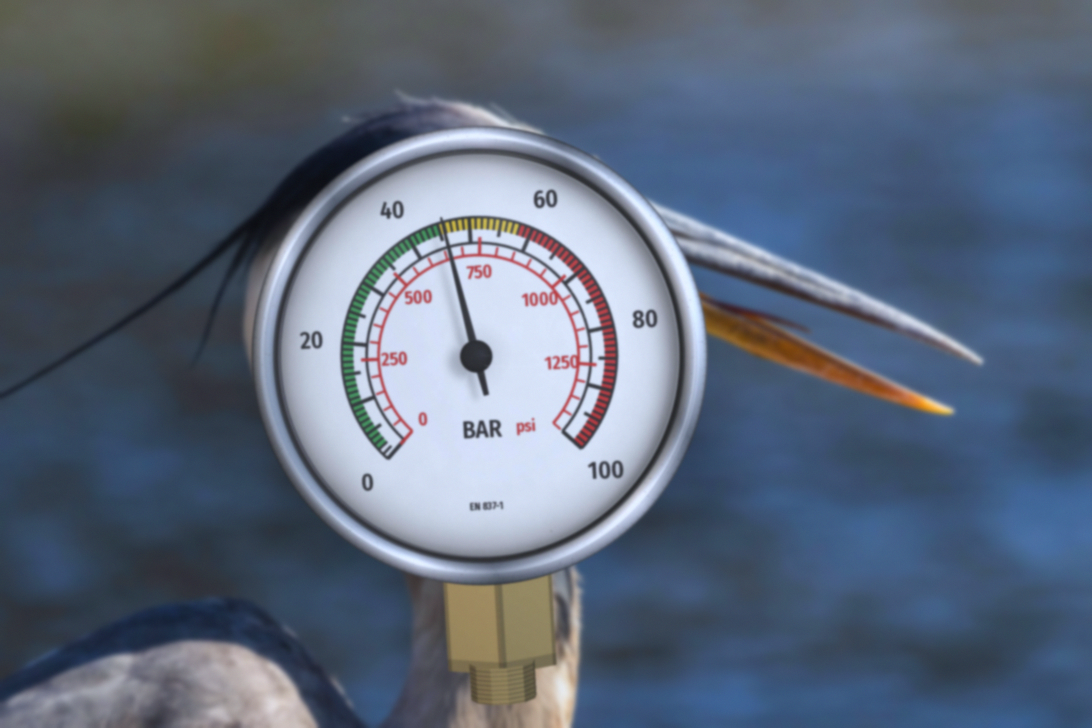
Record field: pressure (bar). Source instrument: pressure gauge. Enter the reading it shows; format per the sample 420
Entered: 46
